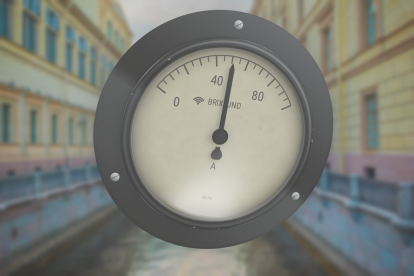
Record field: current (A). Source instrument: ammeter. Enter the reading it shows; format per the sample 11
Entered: 50
